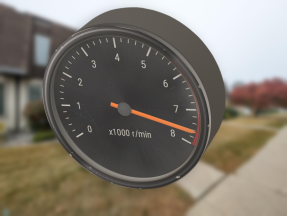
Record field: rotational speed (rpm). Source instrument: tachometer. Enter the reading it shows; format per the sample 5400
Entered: 7600
